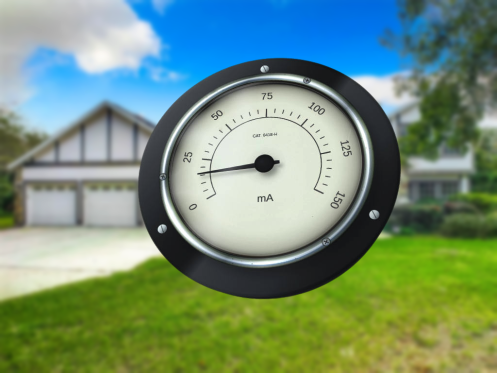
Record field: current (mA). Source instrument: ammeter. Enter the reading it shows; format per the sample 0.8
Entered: 15
